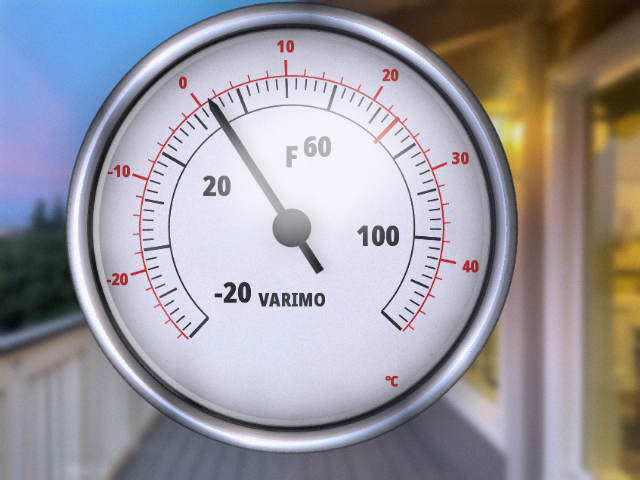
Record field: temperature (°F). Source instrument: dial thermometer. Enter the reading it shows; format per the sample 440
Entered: 34
